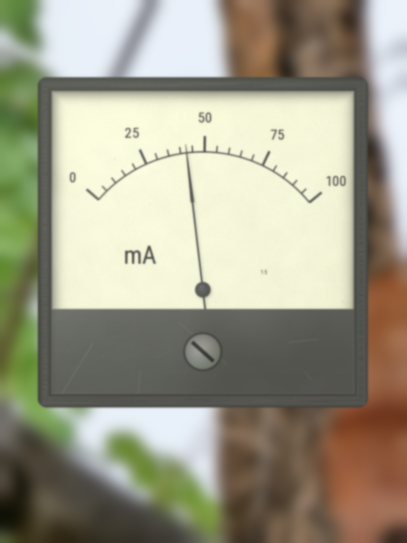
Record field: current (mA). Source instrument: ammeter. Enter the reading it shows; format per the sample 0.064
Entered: 42.5
